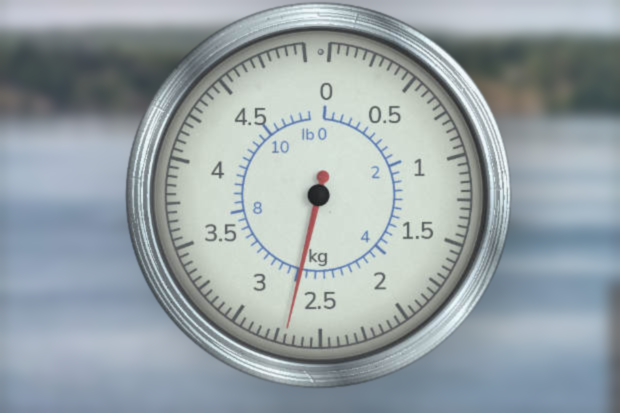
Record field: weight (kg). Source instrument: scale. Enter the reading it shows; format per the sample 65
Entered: 2.7
